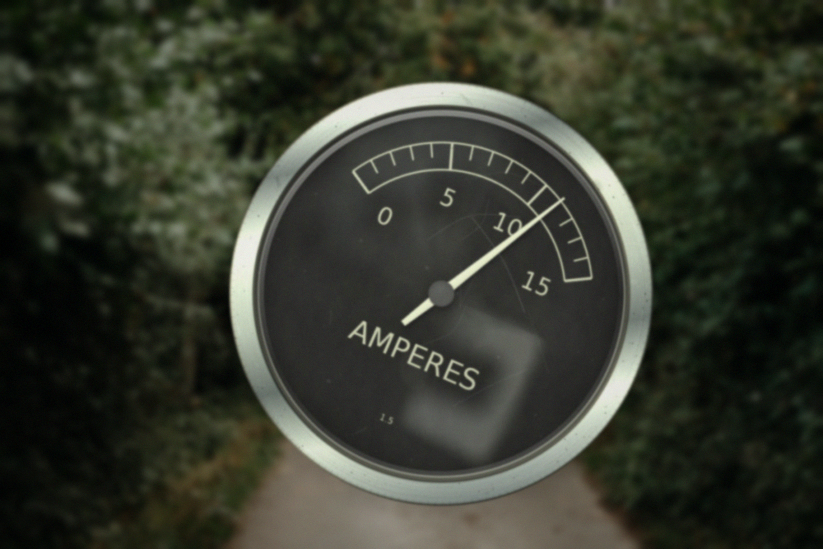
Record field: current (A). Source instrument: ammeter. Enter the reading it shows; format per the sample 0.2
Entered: 11
